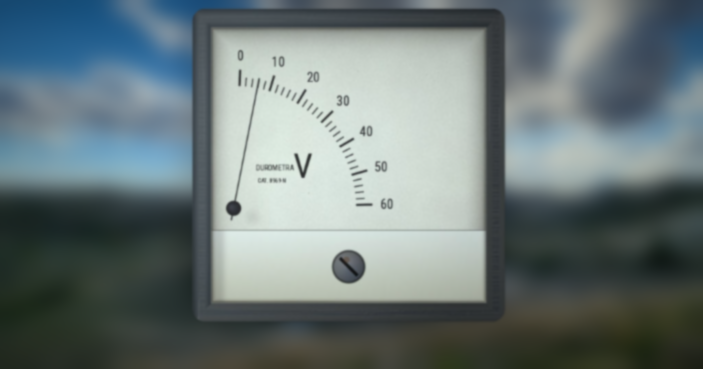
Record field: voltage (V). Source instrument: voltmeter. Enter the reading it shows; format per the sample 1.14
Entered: 6
